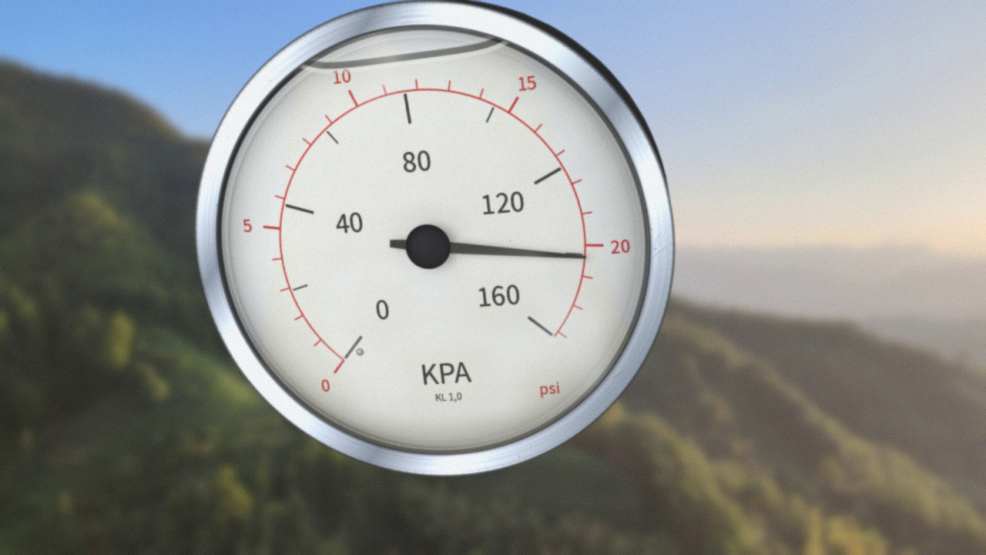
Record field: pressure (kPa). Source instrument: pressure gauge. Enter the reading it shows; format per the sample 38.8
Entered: 140
